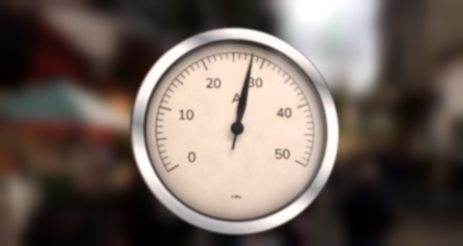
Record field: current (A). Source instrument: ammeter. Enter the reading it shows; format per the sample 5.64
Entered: 28
